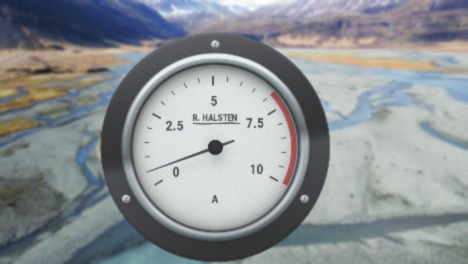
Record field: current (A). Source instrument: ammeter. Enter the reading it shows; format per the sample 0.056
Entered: 0.5
